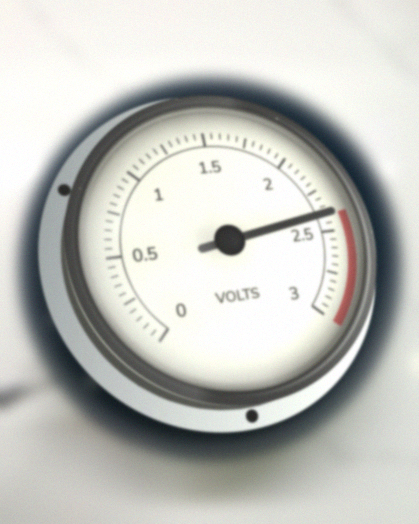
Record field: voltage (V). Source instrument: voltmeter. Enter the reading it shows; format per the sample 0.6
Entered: 2.4
